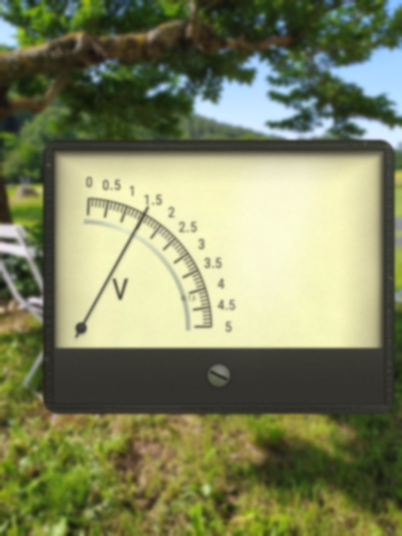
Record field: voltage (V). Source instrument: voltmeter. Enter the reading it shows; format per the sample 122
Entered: 1.5
